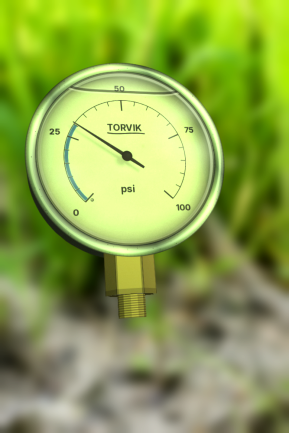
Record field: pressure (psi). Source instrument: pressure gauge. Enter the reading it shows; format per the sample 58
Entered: 30
